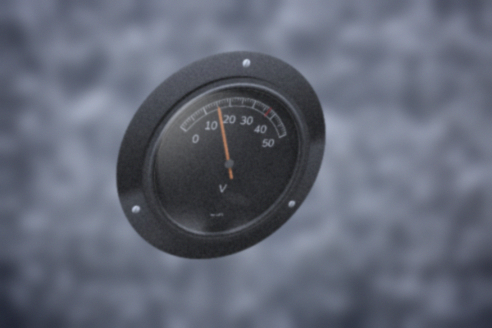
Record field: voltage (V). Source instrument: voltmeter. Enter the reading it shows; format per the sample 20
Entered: 15
